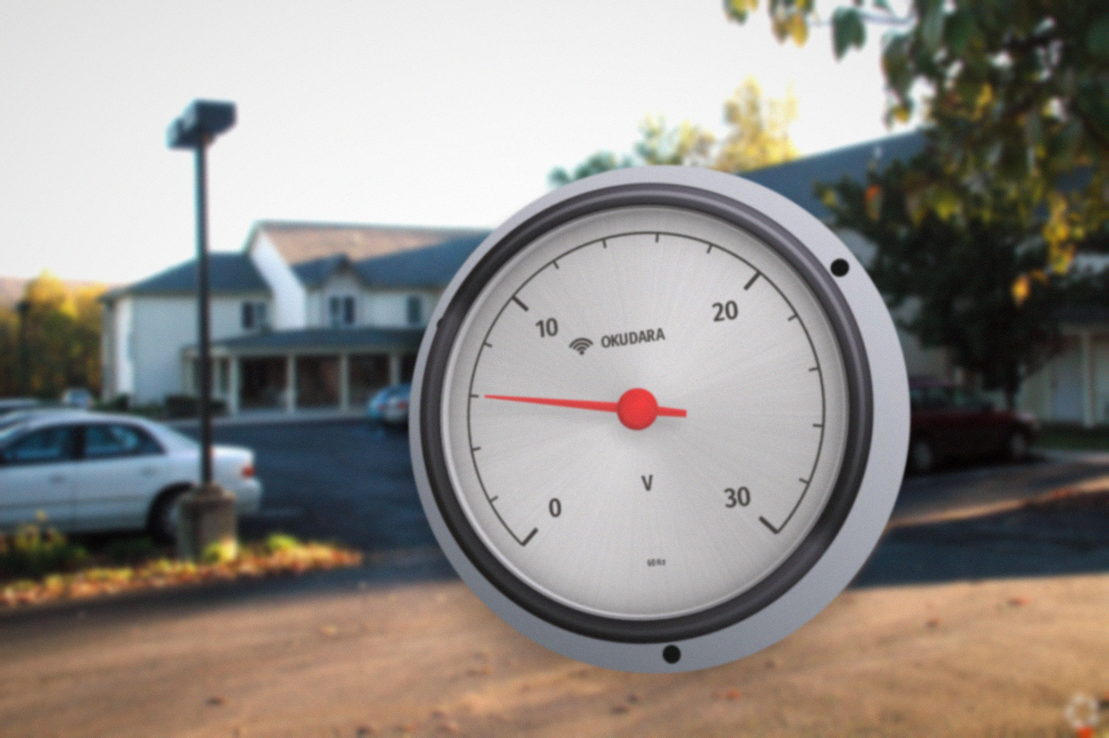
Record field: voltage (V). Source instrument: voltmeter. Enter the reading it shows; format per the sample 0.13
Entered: 6
